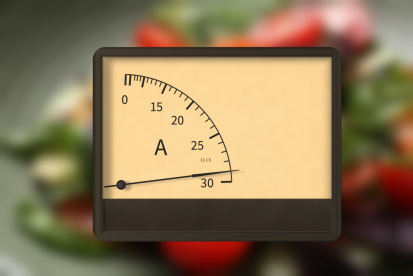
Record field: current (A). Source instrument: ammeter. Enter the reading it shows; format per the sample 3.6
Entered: 29
